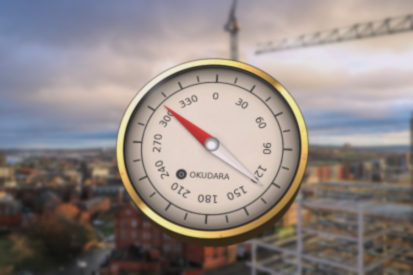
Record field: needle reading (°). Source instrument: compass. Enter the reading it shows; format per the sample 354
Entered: 307.5
